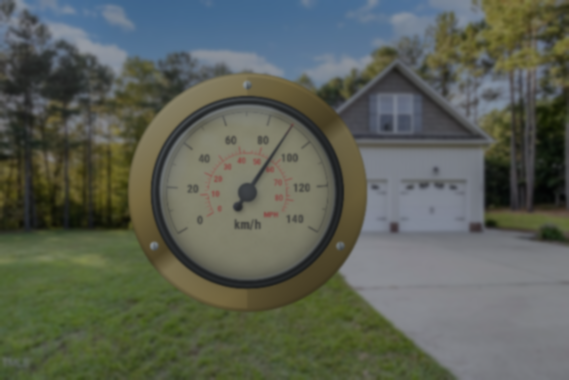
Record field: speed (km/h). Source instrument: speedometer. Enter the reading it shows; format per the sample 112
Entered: 90
